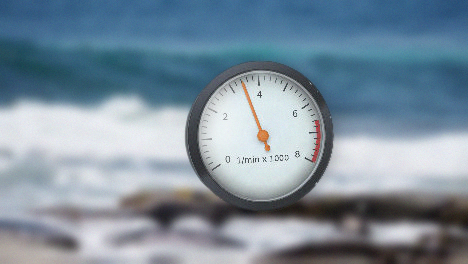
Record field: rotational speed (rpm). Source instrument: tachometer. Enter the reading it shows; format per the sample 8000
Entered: 3400
